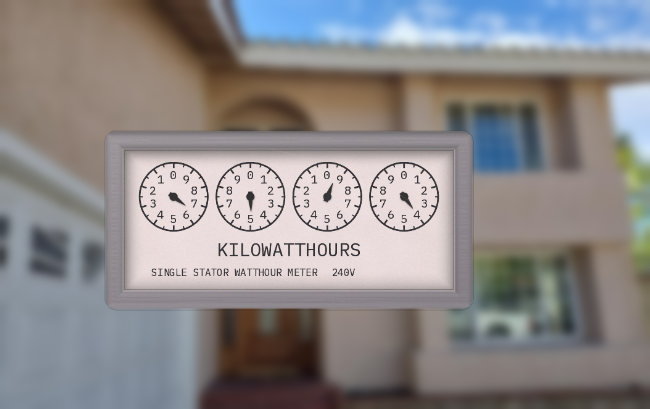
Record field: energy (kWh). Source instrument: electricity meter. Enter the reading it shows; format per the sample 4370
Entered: 6494
